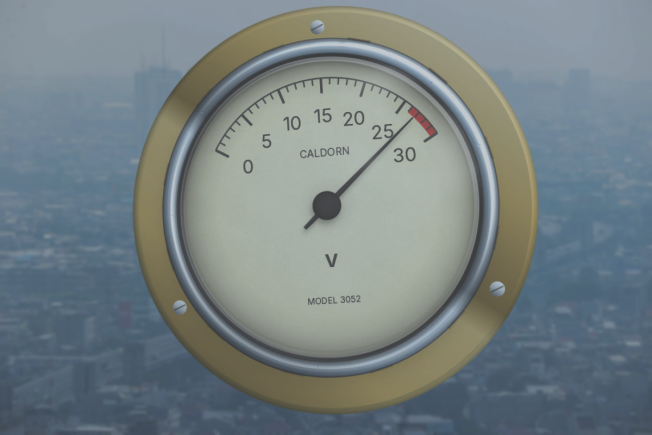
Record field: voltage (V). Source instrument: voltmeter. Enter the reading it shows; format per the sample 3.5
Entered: 27
